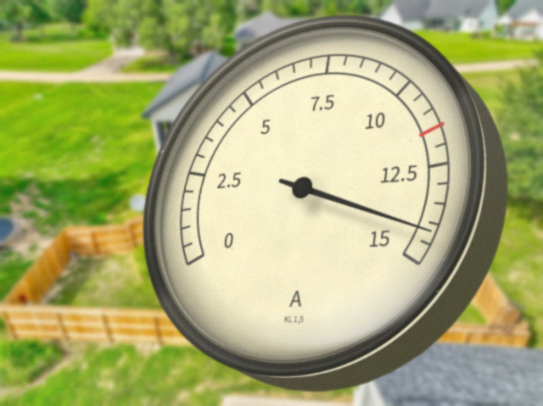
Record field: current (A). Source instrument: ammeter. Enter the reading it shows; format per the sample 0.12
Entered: 14.25
